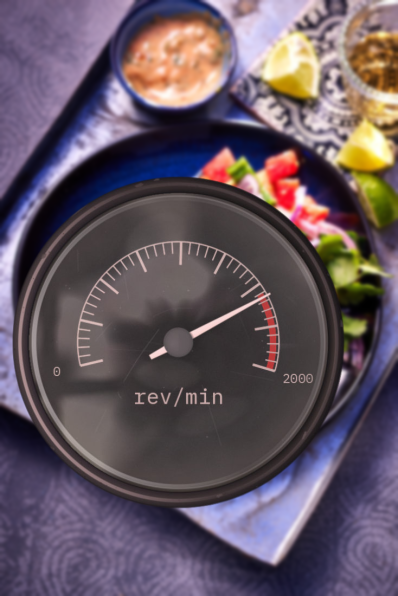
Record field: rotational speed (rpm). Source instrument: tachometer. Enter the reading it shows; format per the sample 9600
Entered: 1575
